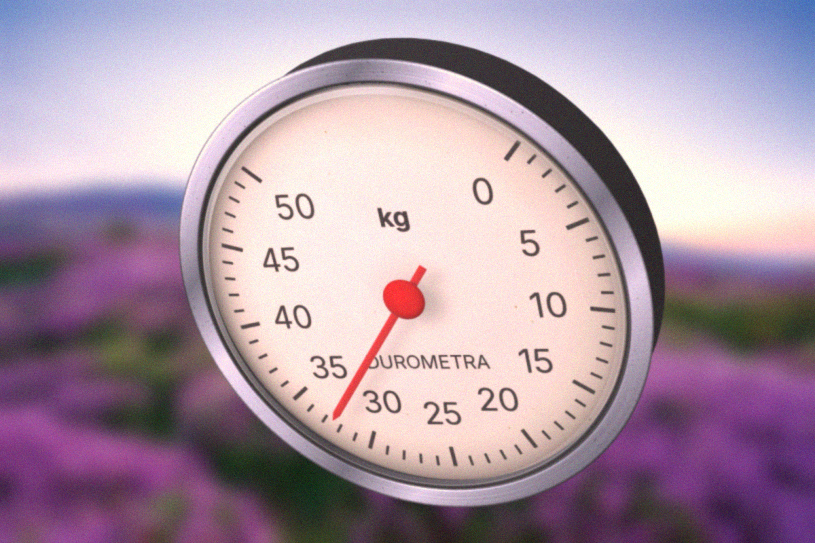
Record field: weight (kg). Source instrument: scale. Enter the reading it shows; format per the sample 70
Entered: 32.5
